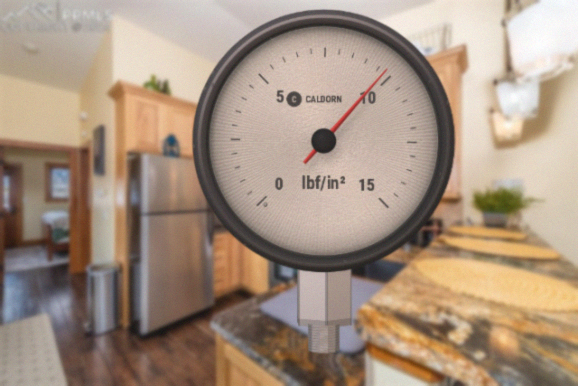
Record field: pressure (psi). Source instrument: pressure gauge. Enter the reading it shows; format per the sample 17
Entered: 9.75
